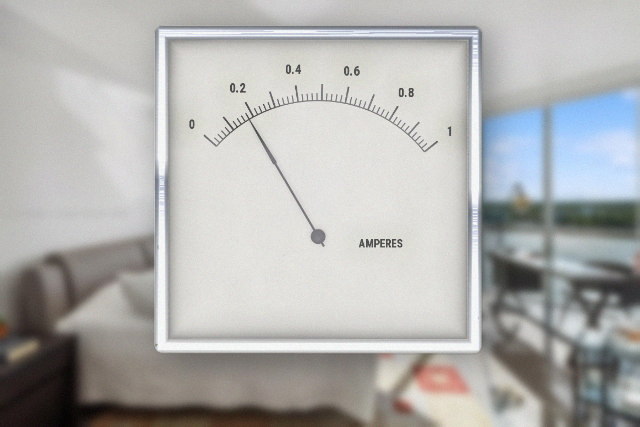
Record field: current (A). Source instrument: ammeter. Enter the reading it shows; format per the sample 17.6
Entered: 0.18
